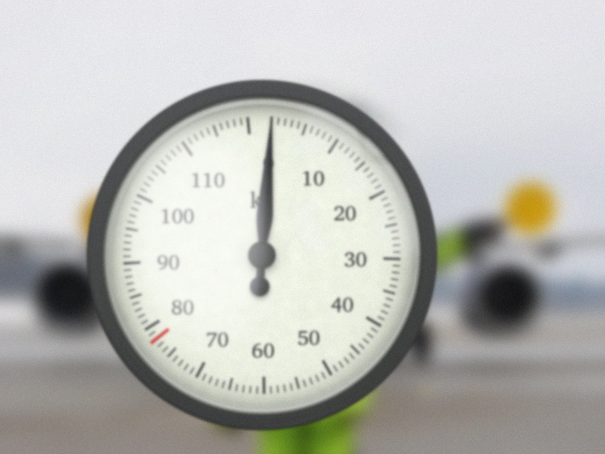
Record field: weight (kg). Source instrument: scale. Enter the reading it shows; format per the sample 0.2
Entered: 0
